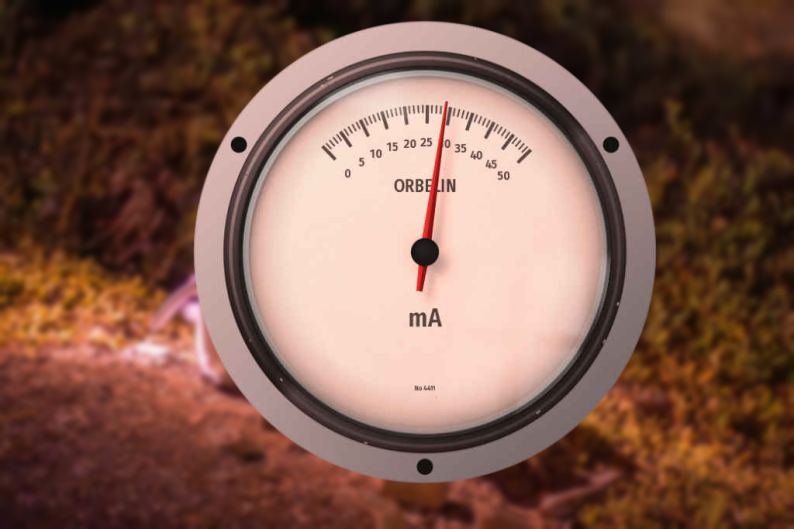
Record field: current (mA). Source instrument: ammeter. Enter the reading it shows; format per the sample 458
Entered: 29
